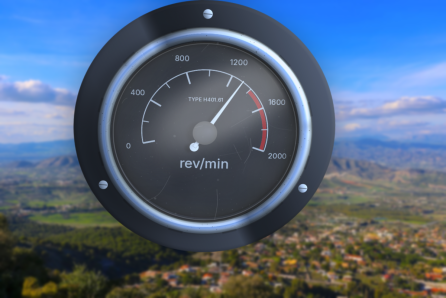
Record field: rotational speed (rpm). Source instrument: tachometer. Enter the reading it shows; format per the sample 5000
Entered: 1300
